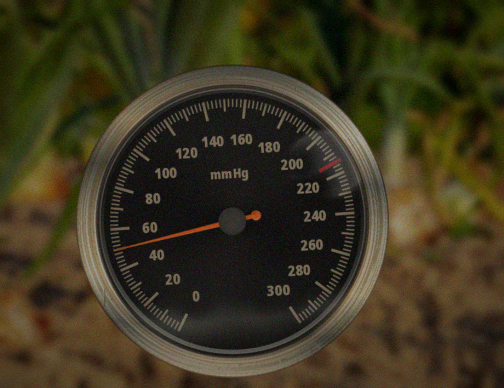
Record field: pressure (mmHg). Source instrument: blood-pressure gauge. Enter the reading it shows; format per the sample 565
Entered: 50
